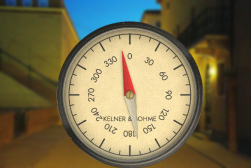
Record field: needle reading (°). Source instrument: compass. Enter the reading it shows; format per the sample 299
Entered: 350
